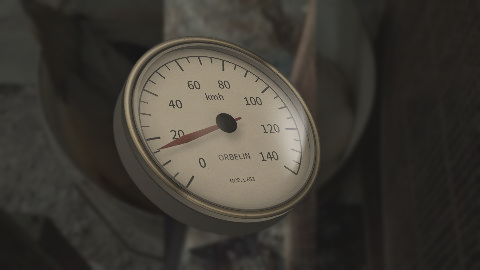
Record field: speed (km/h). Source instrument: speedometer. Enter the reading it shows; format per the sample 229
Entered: 15
